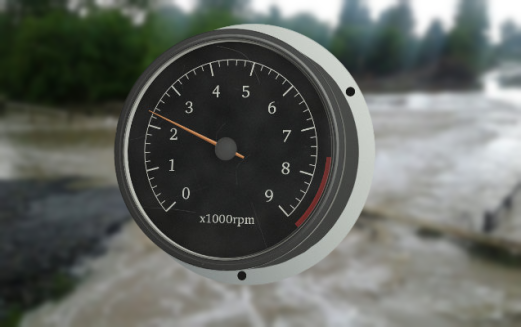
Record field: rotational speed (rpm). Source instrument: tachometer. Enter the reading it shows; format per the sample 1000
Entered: 2300
